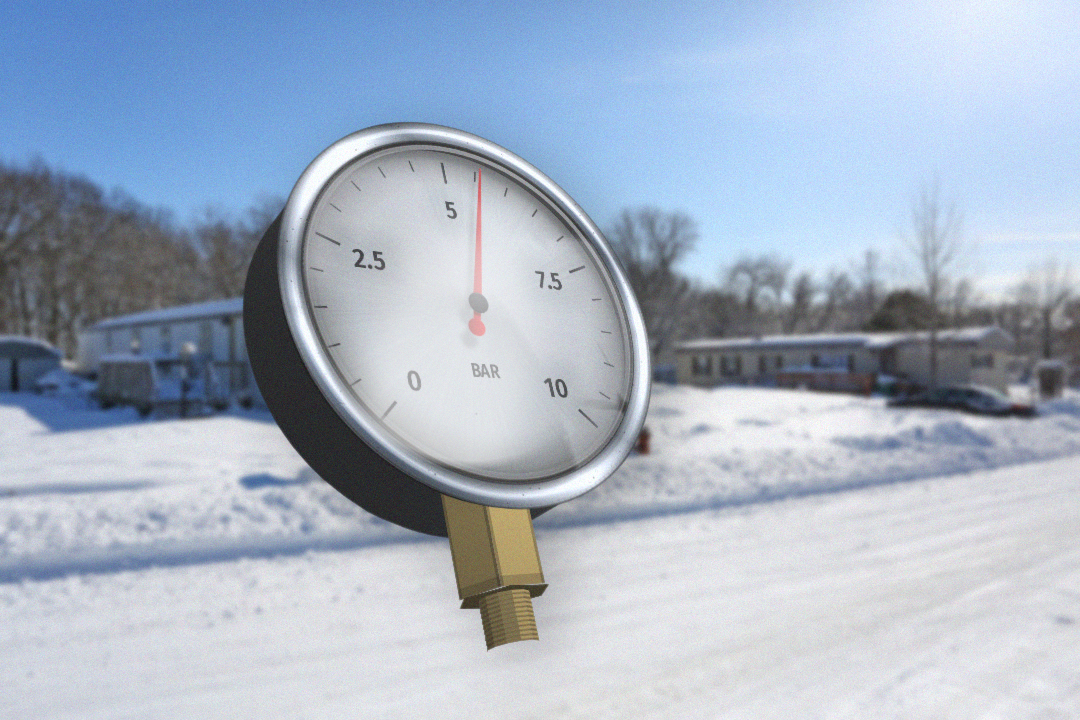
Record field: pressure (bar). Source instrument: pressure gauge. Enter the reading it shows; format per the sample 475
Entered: 5.5
